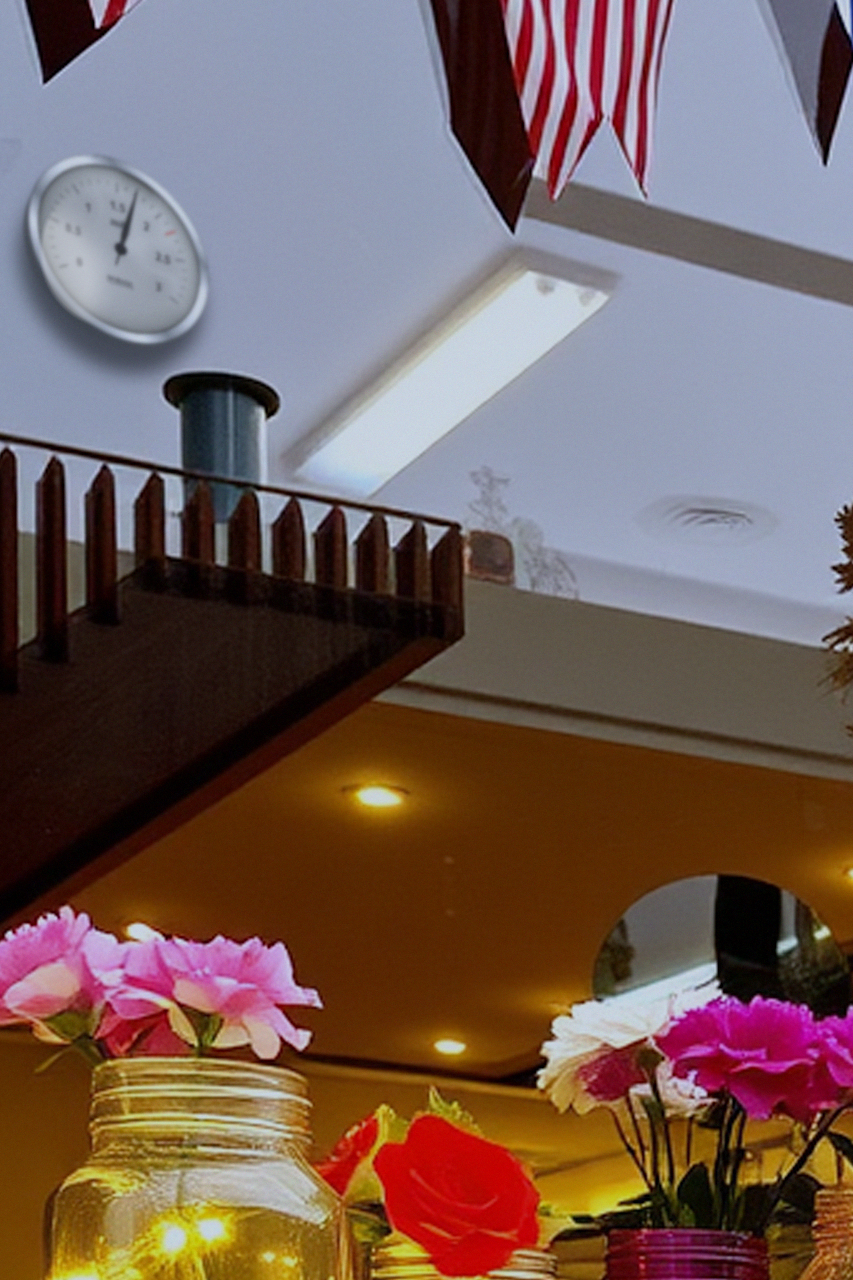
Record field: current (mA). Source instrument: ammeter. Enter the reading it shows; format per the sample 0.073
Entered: 1.7
